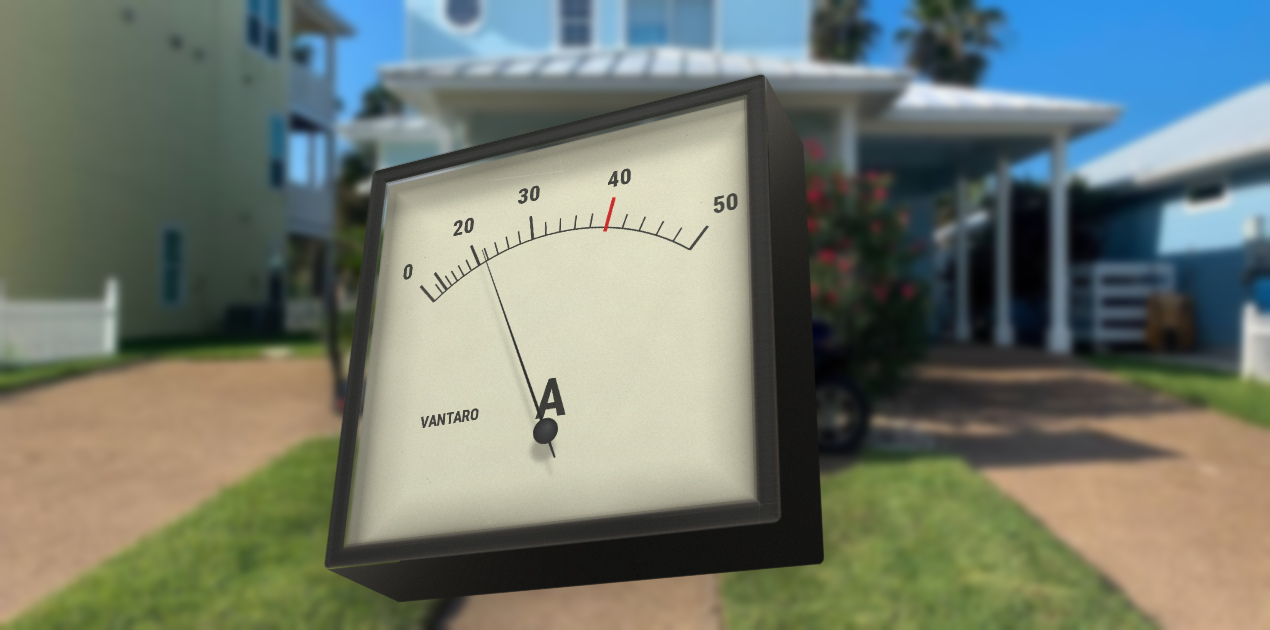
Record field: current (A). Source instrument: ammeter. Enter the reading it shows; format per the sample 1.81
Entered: 22
